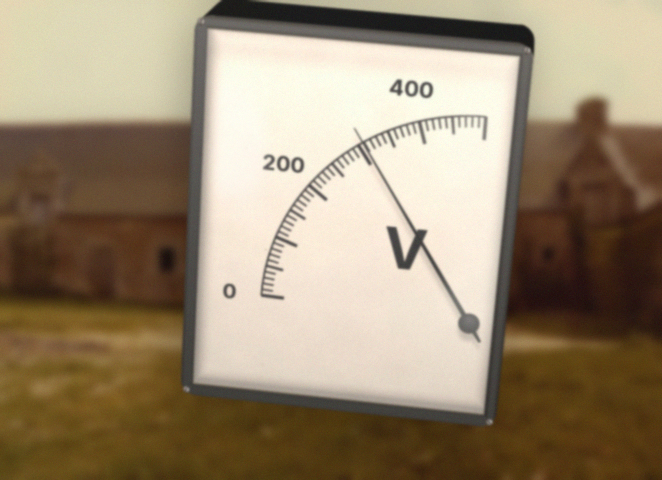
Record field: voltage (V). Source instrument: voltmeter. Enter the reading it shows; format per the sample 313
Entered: 310
